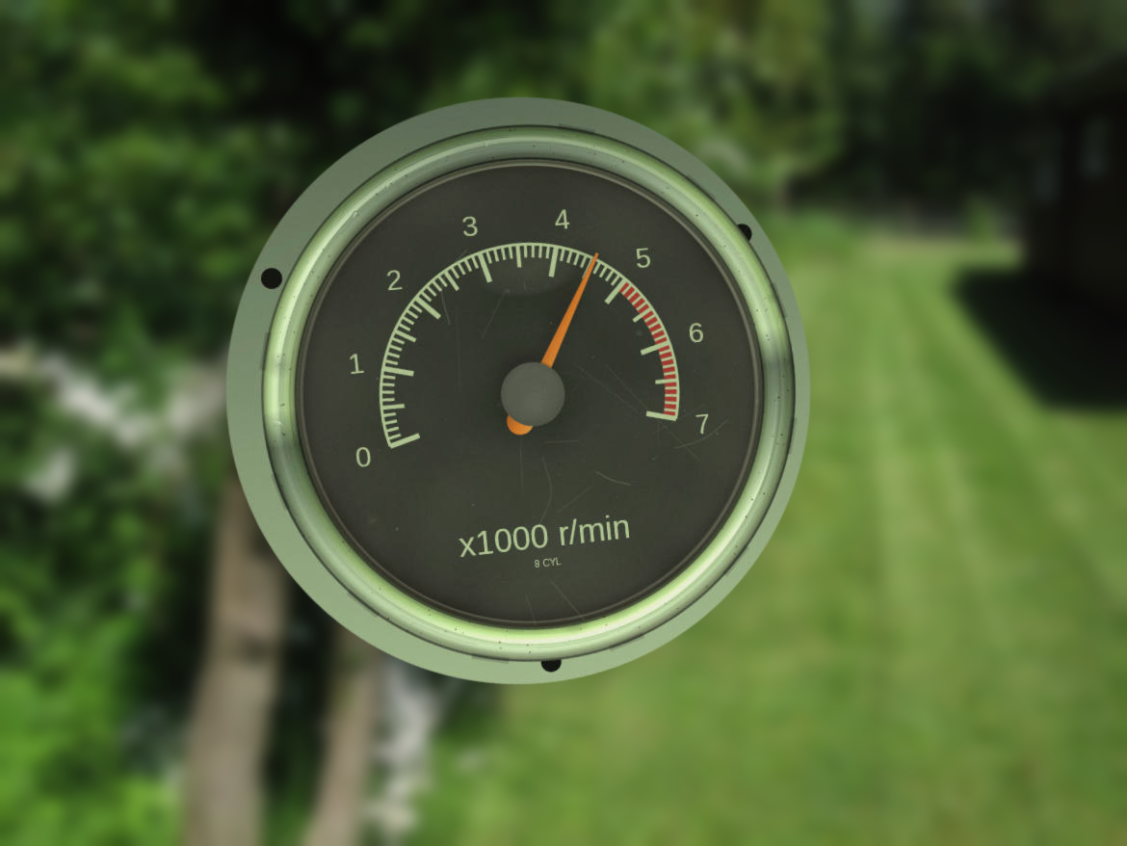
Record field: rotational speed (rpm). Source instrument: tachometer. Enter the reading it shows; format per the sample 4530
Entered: 4500
